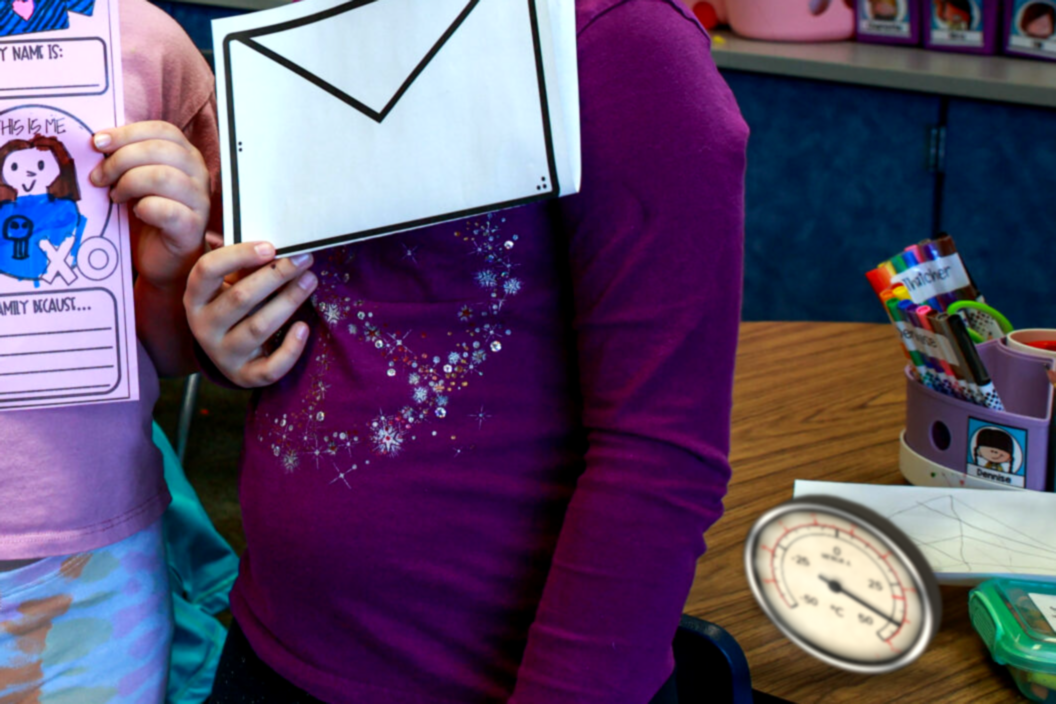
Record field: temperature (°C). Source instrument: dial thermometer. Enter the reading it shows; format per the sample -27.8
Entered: 40
